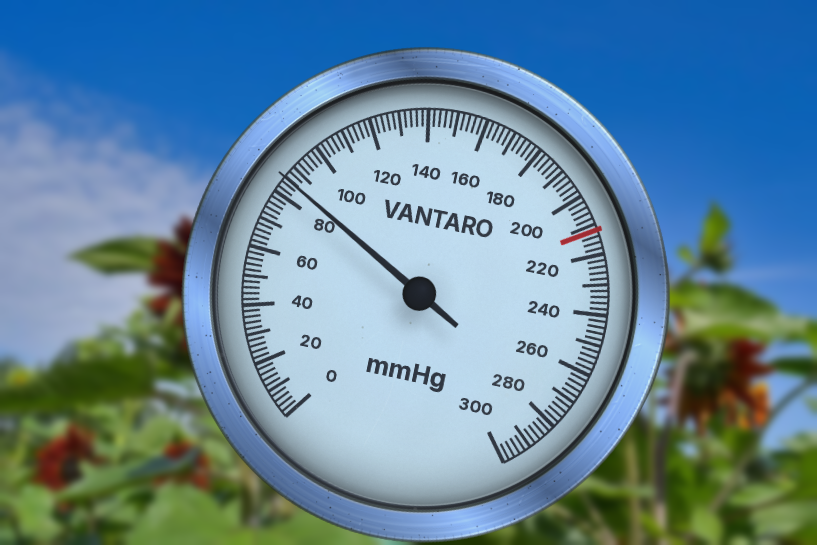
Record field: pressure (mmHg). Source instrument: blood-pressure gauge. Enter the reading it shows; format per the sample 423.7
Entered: 86
